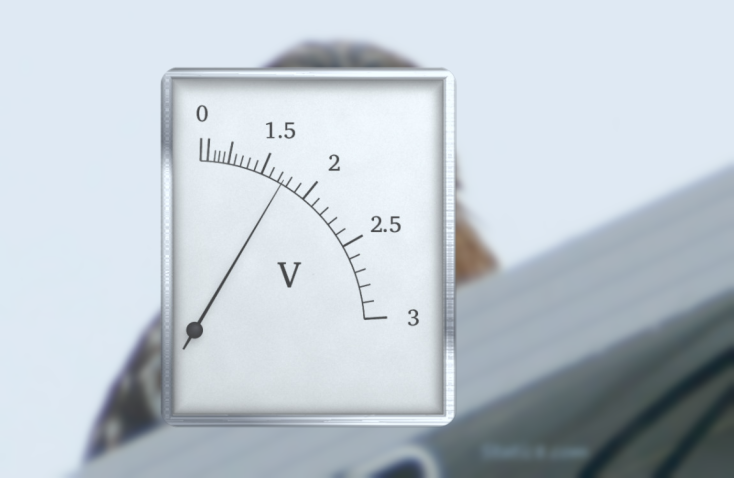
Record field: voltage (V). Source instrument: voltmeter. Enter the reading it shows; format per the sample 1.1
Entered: 1.75
